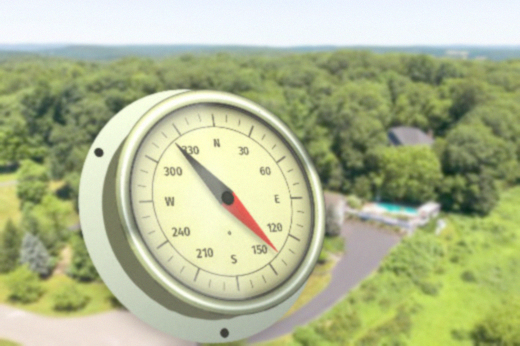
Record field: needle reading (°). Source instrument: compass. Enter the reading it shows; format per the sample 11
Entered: 140
